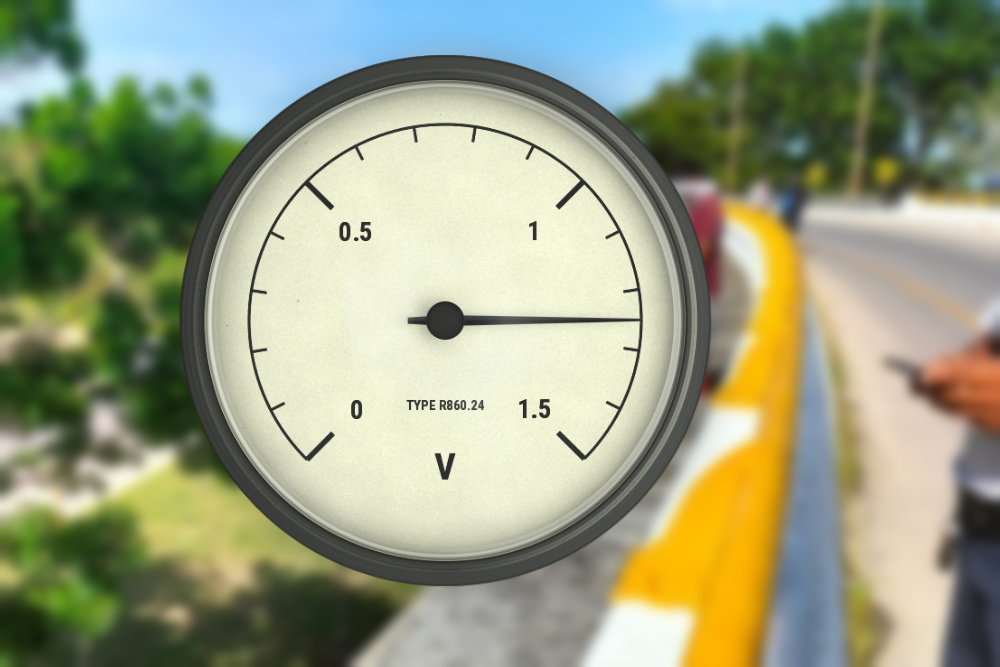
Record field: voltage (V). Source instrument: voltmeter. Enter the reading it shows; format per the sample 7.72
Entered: 1.25
